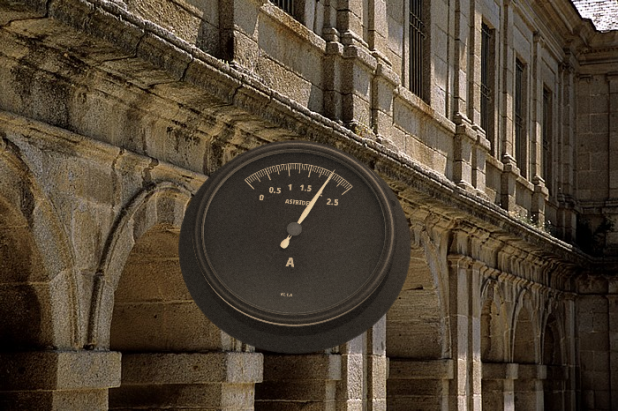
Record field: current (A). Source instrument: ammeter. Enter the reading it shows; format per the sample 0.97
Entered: 2
